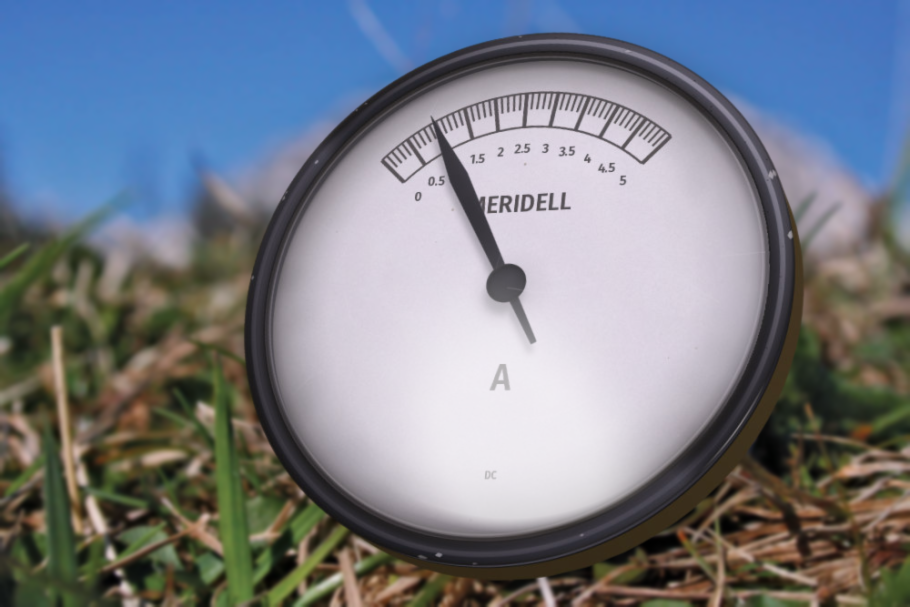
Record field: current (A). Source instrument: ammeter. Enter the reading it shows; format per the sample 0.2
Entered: 1
